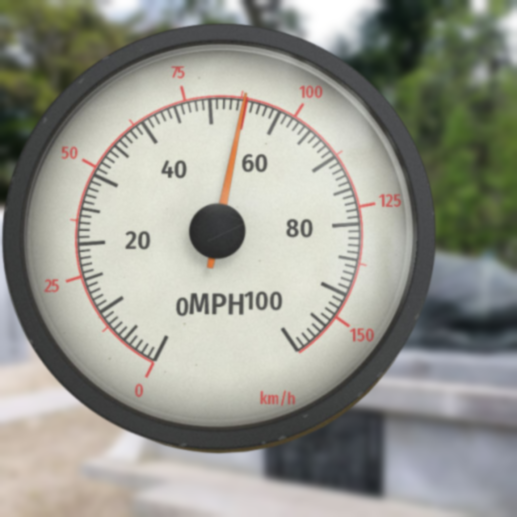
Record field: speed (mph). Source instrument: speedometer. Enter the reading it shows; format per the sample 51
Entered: 55
